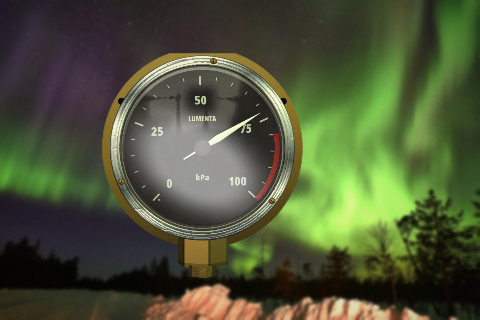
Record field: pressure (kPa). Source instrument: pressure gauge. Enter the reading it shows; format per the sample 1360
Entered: 72.5
